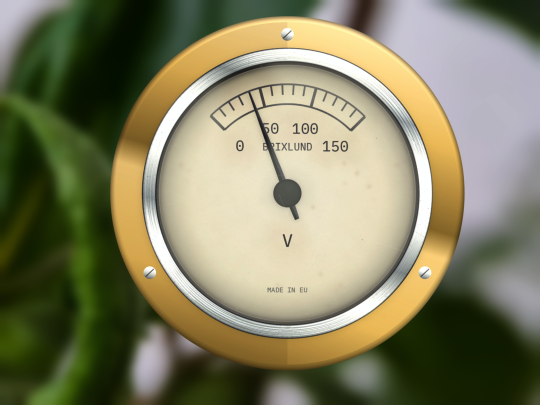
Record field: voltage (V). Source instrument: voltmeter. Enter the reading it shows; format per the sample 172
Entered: 40
